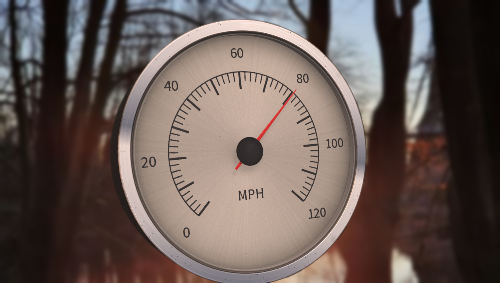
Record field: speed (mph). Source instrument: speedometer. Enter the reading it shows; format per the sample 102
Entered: 80
